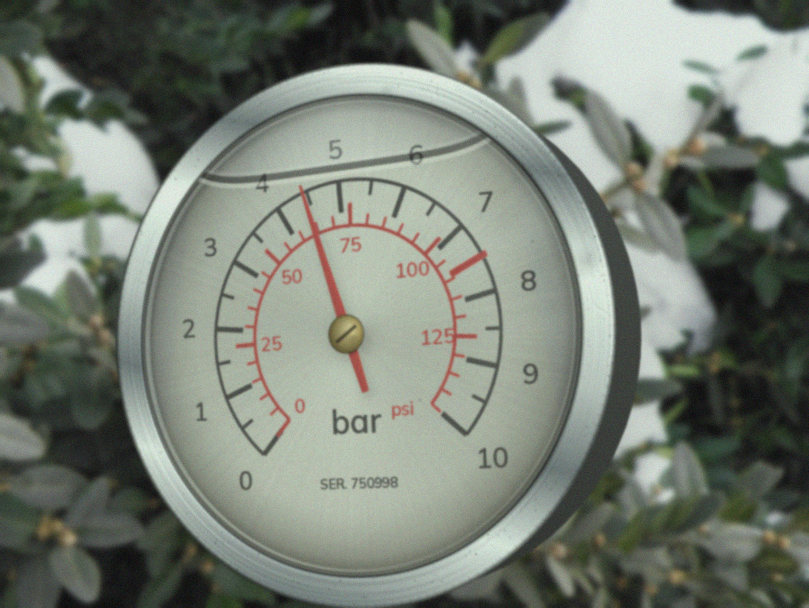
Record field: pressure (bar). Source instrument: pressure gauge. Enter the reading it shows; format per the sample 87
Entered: 4.5
